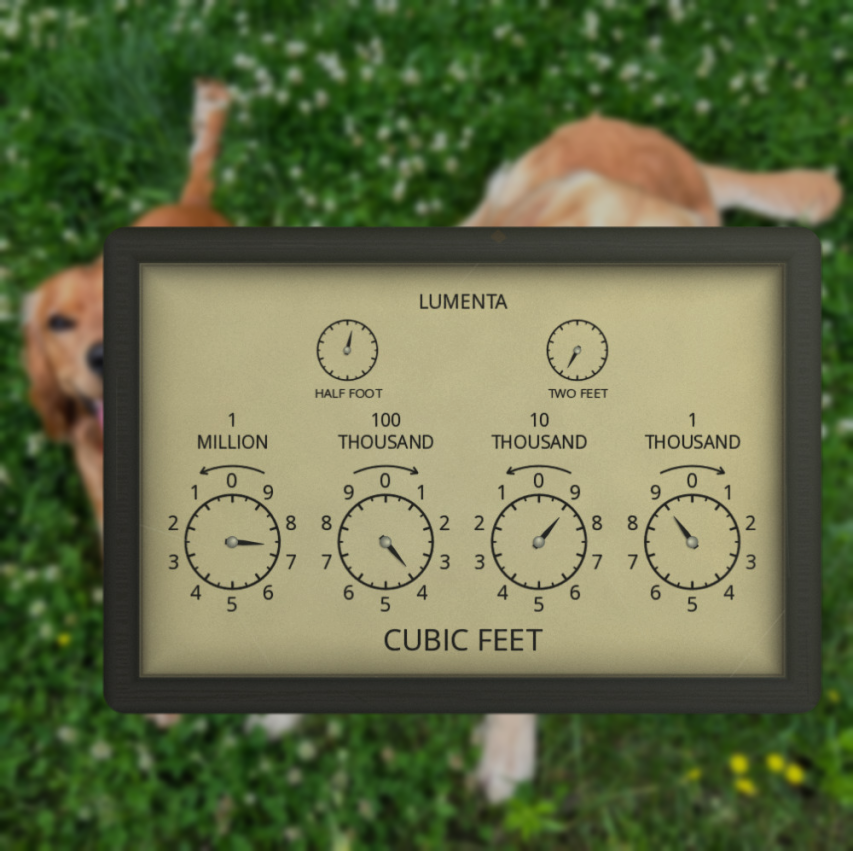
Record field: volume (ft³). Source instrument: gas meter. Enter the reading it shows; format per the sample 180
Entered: 738900
